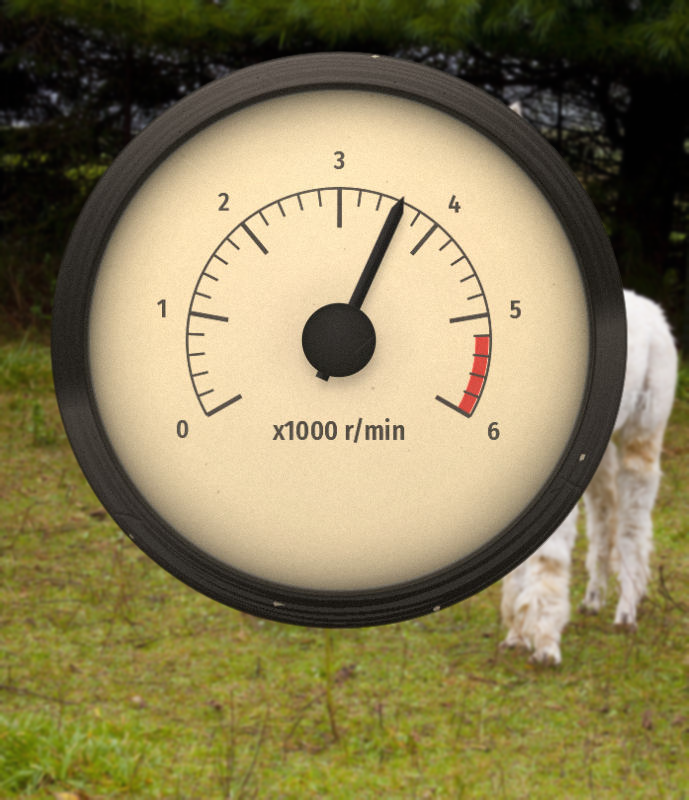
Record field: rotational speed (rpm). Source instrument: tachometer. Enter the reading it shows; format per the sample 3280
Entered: 3600
